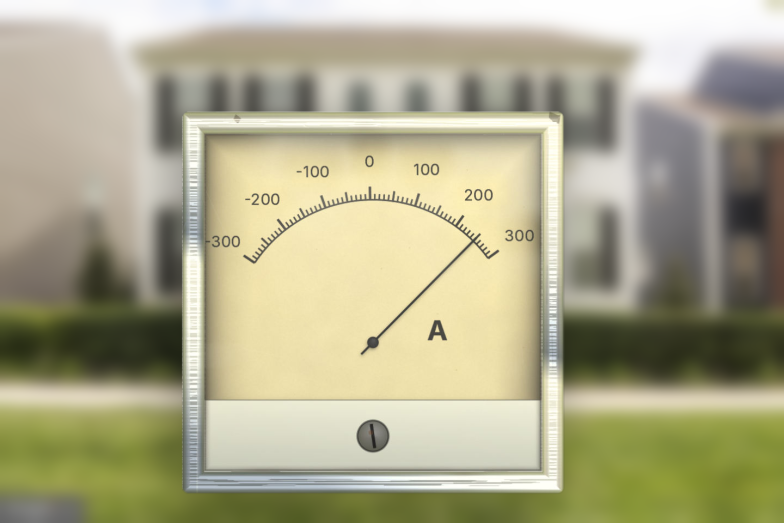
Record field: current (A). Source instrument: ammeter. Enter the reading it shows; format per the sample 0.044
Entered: 250
